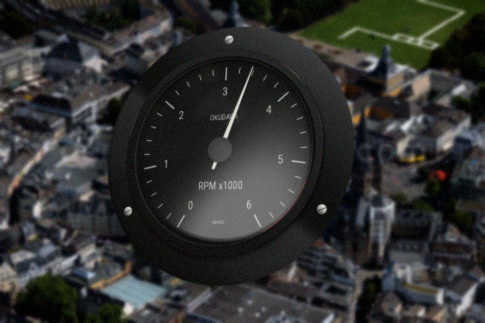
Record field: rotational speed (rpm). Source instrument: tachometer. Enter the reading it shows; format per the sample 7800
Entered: 3400
